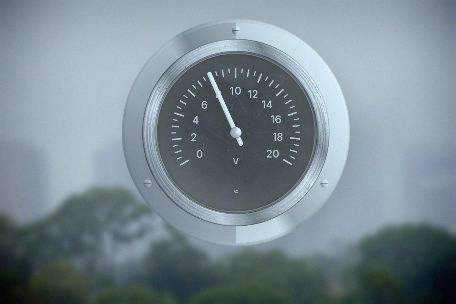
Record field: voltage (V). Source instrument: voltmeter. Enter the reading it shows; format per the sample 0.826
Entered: 8
